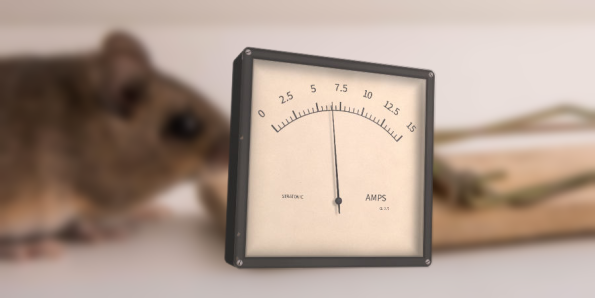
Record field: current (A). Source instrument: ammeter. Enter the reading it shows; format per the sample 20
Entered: 6.5
